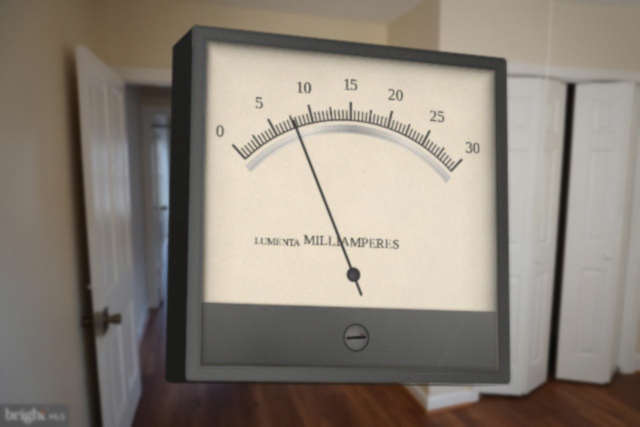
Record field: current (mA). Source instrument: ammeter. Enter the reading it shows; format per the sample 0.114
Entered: 7.5
